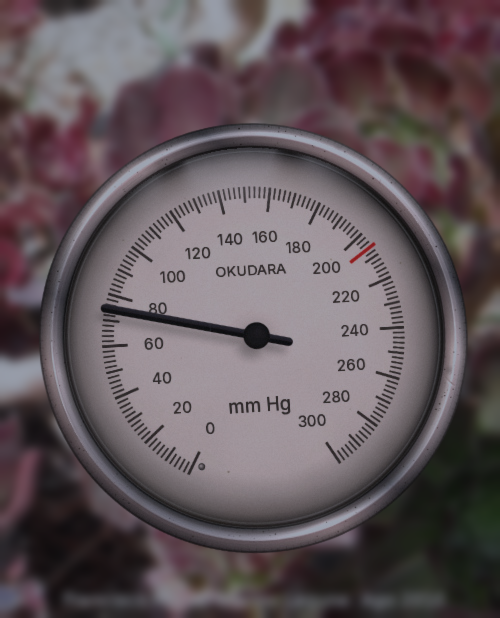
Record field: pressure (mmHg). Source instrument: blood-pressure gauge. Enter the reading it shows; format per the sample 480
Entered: 74
